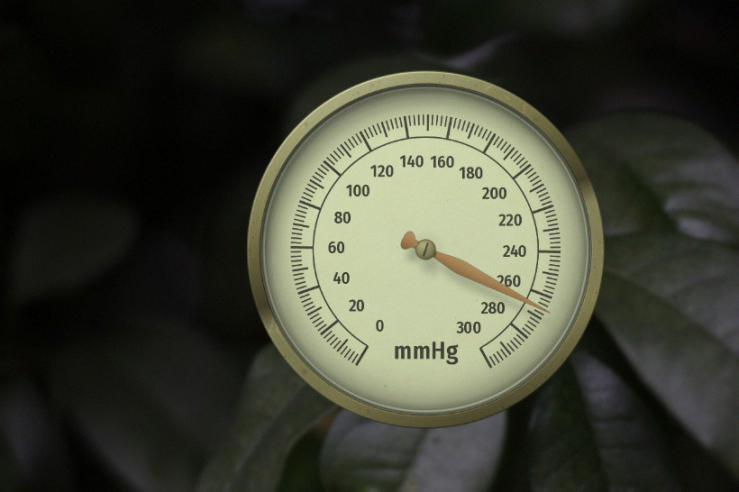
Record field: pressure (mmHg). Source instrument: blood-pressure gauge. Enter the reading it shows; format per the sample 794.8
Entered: 266
